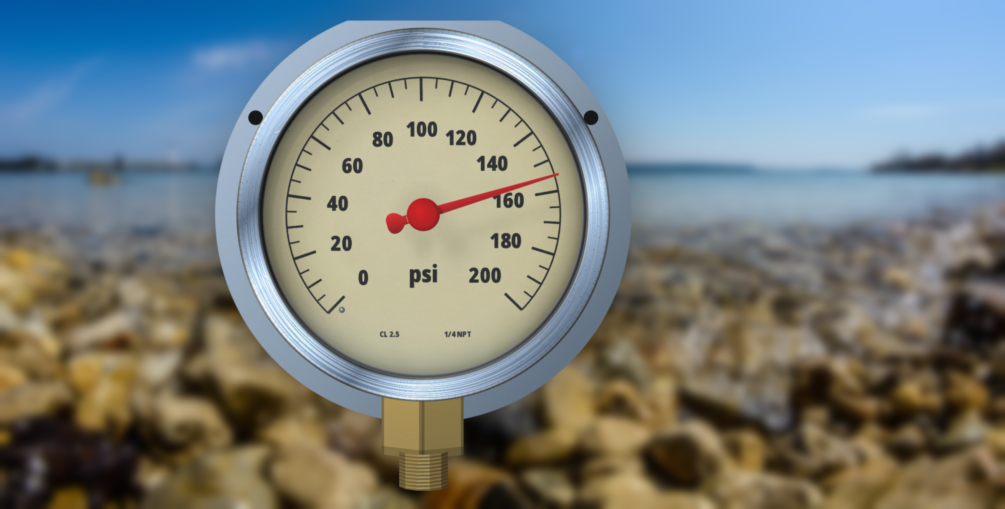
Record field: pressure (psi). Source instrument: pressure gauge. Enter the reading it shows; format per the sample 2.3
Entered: 155
